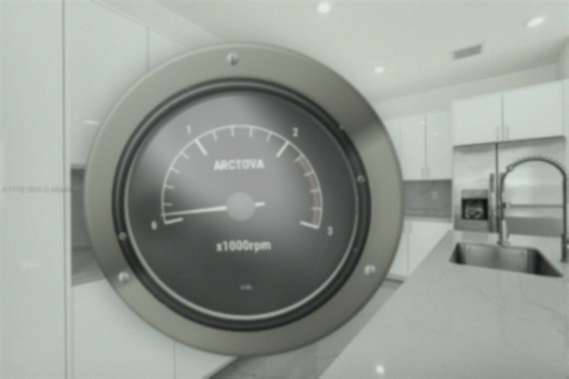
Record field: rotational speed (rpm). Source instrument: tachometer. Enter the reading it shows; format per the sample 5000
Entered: 100
